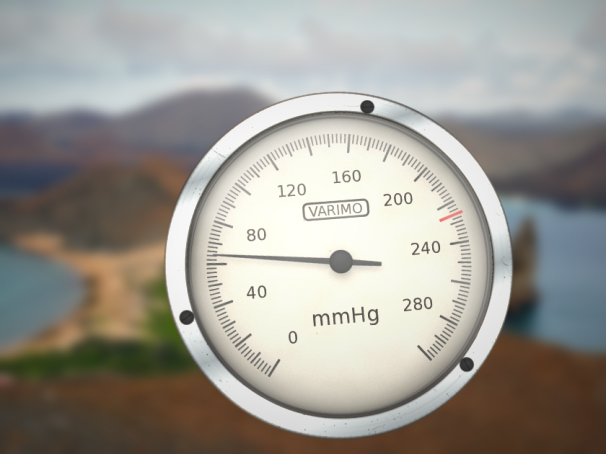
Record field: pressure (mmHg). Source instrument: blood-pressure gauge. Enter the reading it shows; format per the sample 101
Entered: 64
